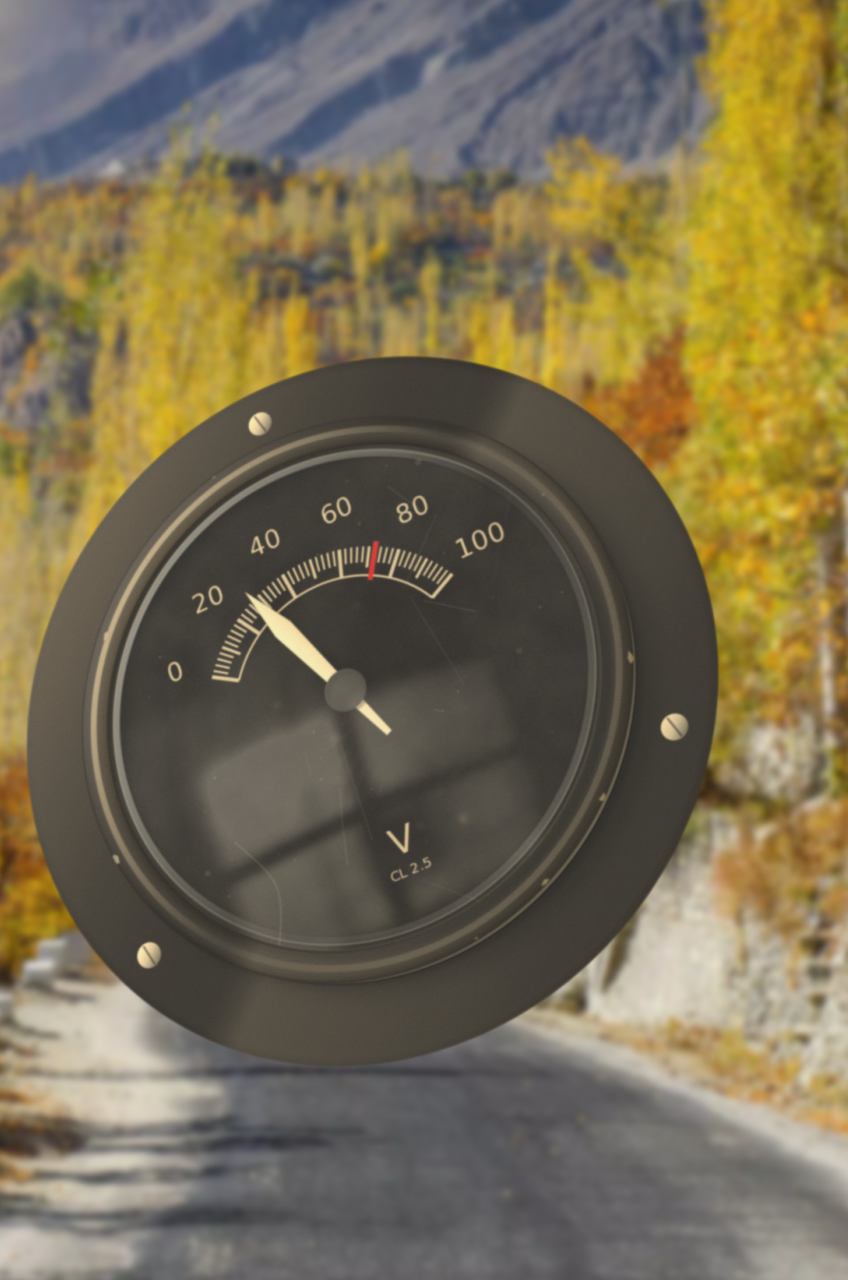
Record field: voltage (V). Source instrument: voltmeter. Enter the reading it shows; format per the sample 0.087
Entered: 28
